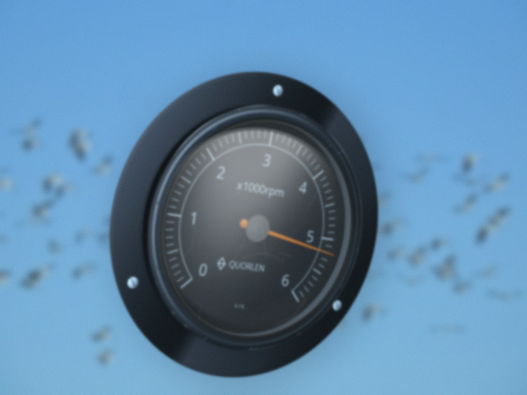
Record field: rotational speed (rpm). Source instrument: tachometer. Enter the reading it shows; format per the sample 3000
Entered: 5200
